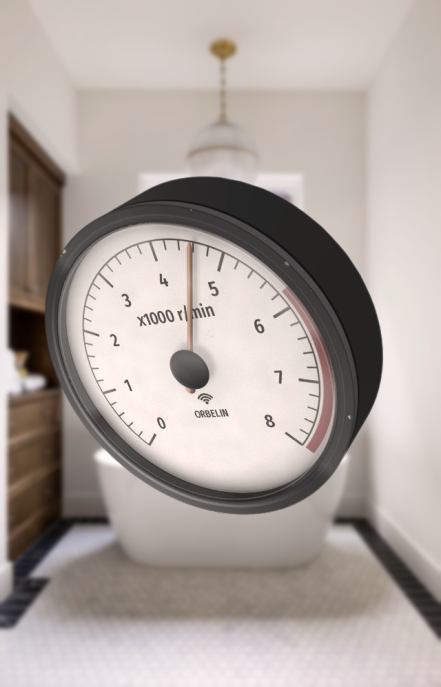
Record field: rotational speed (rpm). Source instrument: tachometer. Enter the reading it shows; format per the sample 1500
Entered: 4600
